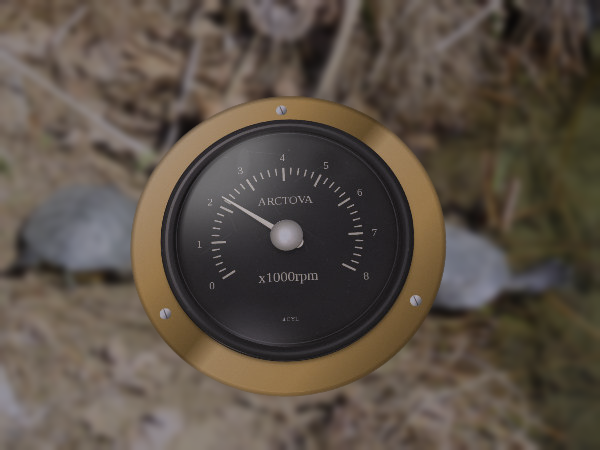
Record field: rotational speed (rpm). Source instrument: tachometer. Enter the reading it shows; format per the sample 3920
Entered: 2200
